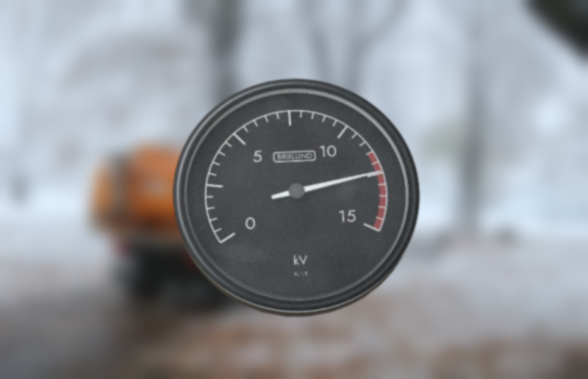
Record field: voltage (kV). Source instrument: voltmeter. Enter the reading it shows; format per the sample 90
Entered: 12.5
